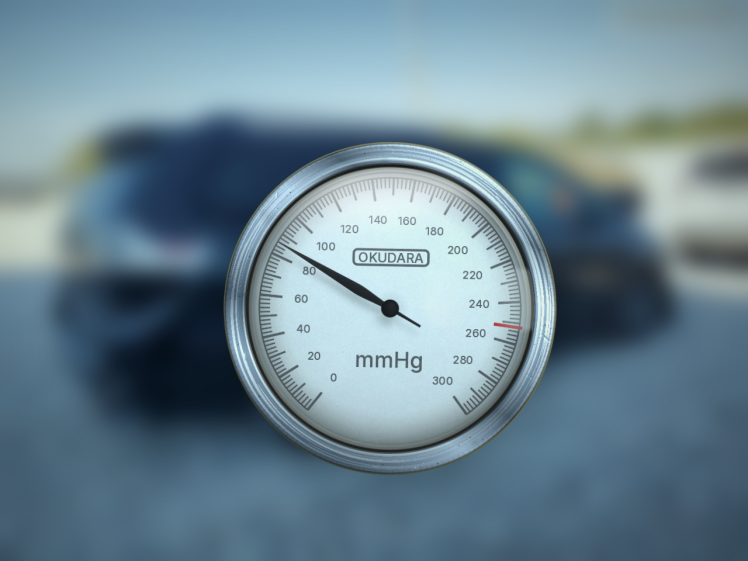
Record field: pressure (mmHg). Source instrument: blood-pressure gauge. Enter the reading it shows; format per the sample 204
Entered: 86
